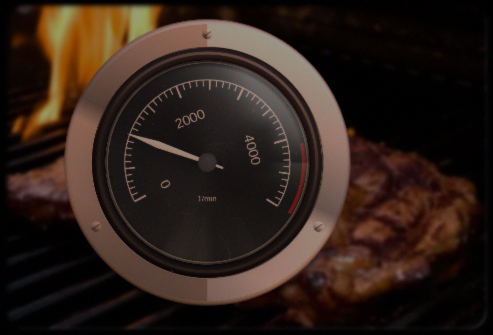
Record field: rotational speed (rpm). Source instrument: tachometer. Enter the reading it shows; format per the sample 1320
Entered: 1000
